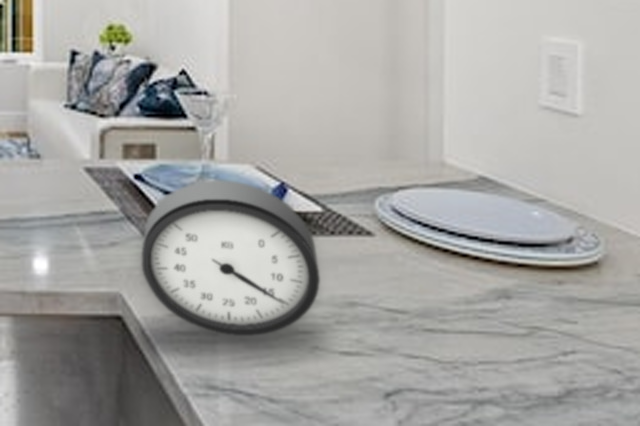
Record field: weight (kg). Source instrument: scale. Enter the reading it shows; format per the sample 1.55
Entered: 15
